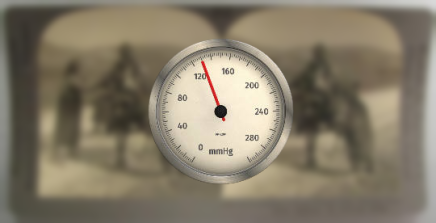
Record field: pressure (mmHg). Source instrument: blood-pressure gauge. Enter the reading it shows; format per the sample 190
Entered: 130
